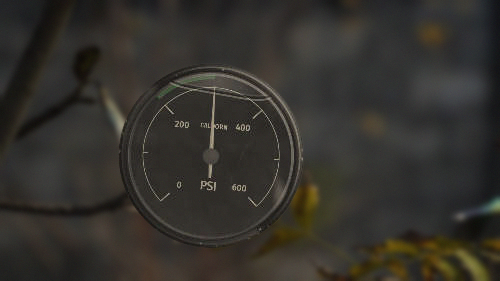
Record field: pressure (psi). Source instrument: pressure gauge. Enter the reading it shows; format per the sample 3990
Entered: 300
